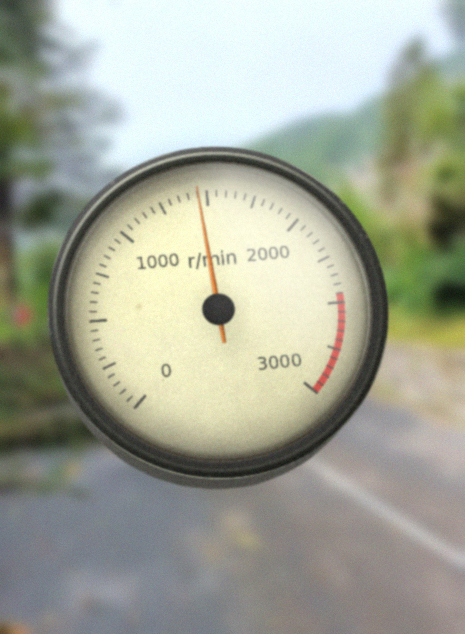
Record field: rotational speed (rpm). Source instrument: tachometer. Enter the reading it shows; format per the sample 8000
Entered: 1450
